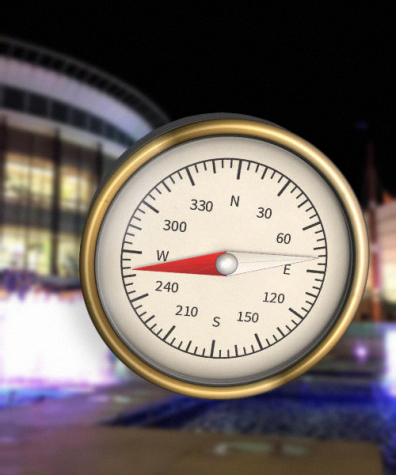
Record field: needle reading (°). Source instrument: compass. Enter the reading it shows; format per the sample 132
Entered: 260
